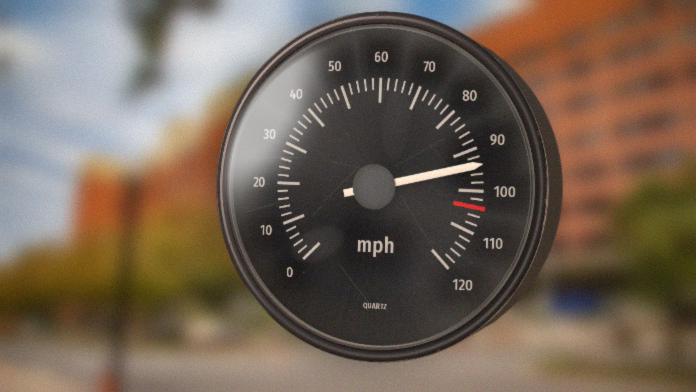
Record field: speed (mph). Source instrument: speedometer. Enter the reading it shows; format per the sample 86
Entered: 94
